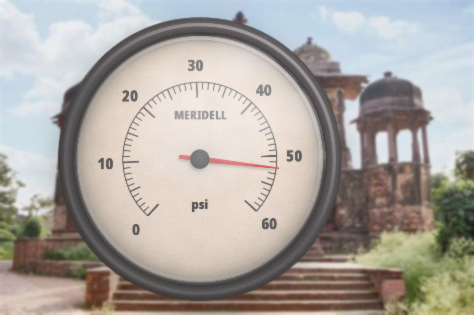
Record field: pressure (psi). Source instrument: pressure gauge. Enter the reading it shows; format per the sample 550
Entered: 52
